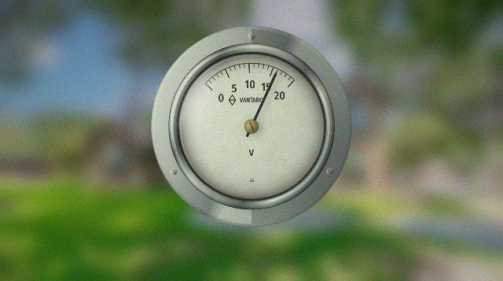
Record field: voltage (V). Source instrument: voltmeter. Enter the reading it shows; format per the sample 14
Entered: 16
